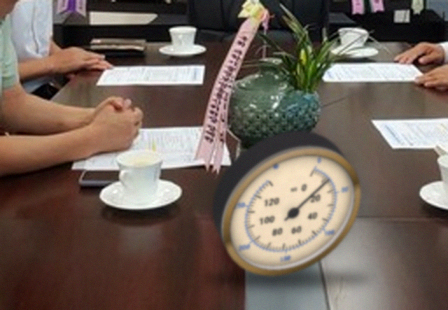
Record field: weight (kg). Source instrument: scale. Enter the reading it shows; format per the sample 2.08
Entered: 10
